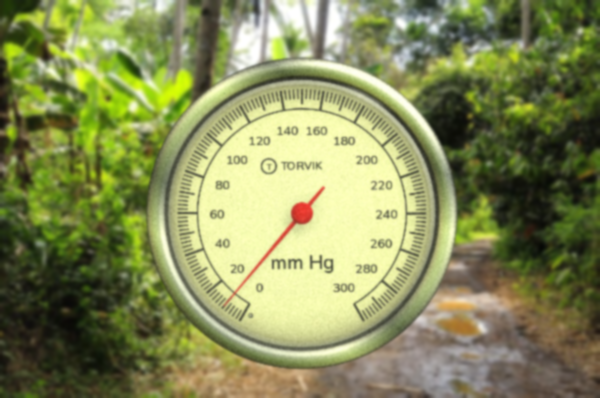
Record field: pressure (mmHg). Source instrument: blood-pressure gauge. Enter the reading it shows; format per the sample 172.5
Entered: 10
